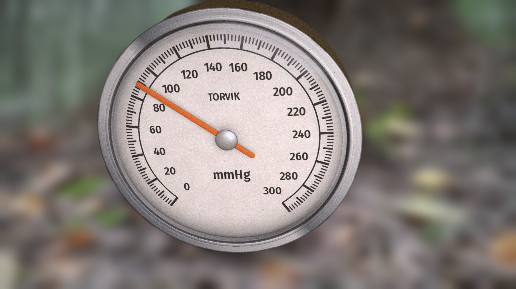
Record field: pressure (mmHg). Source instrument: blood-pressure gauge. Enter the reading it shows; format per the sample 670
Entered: 90
